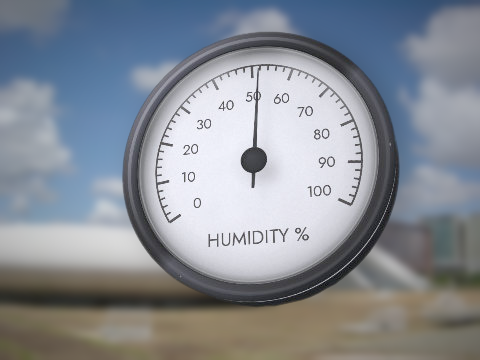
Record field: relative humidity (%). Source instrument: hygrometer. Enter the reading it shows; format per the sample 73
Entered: 52
